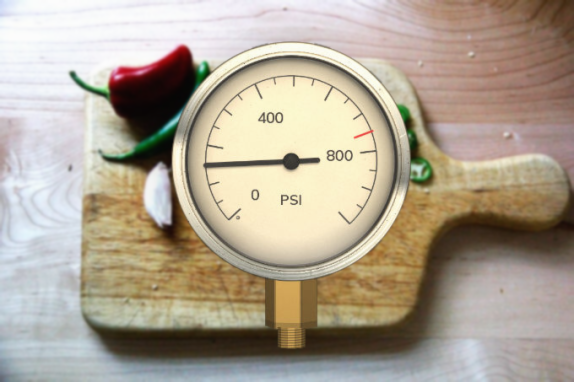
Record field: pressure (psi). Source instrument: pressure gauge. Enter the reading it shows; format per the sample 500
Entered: 150
